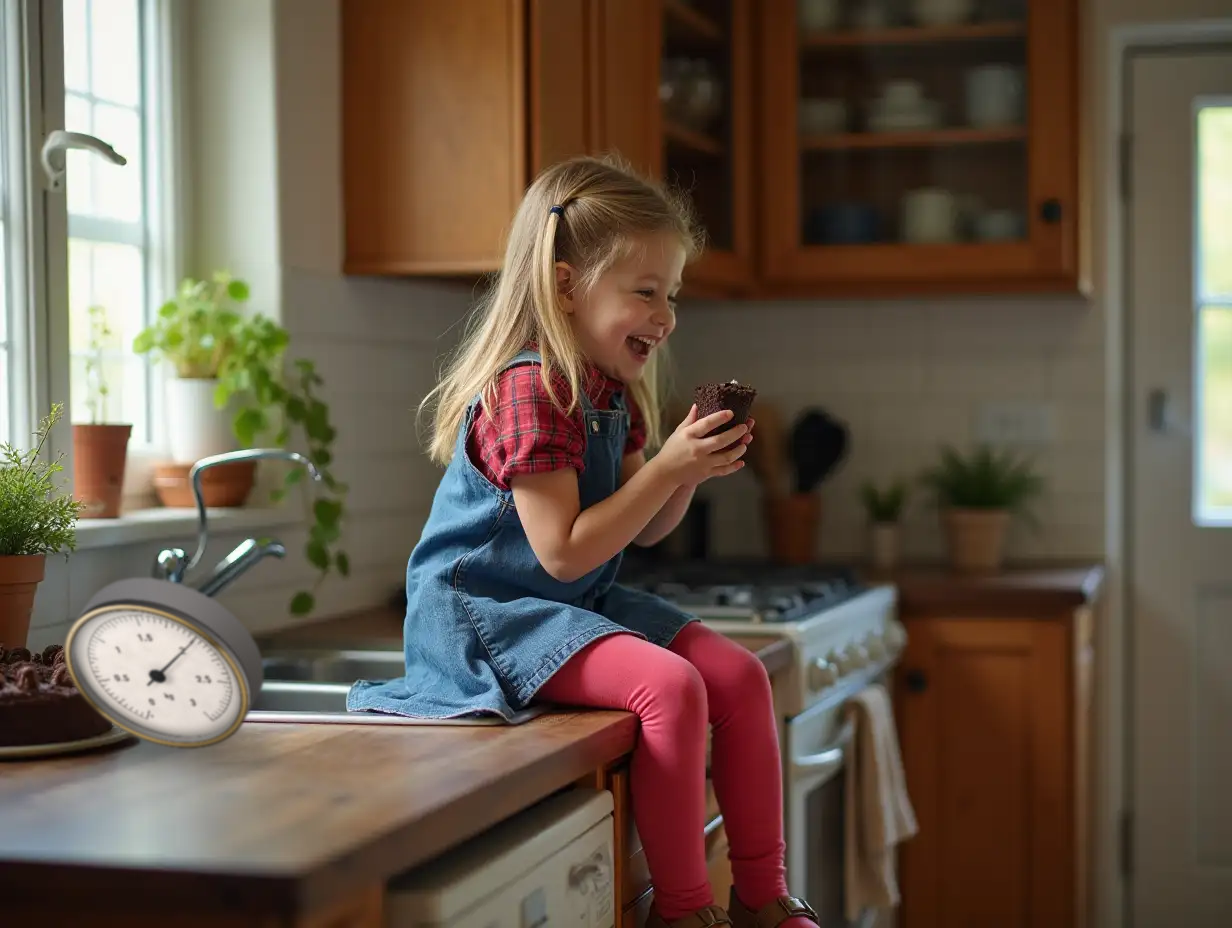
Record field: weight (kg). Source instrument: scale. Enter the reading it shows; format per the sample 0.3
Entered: 2
